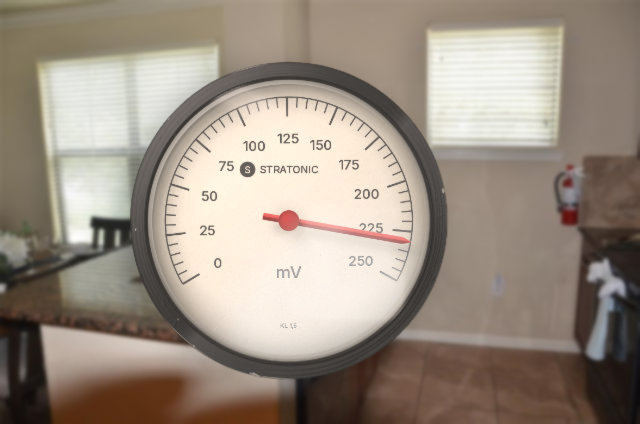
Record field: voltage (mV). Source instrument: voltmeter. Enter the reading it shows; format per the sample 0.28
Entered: 230
